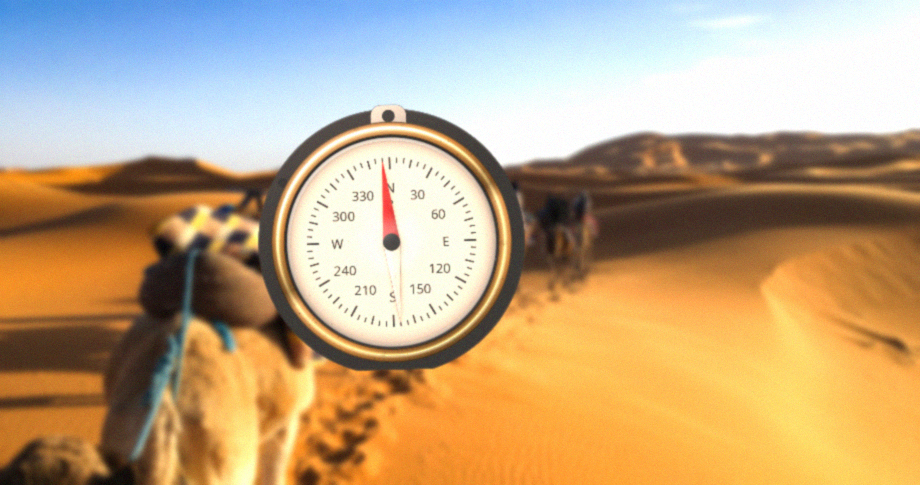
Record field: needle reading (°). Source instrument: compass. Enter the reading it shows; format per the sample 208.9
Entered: 355
